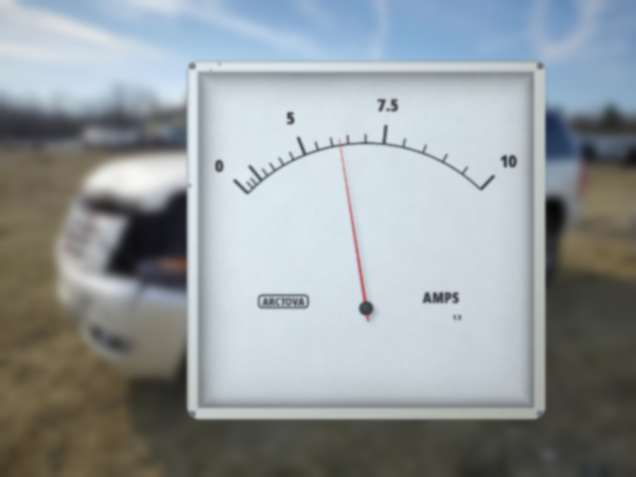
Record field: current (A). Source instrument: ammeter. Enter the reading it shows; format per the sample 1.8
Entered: 6.25
